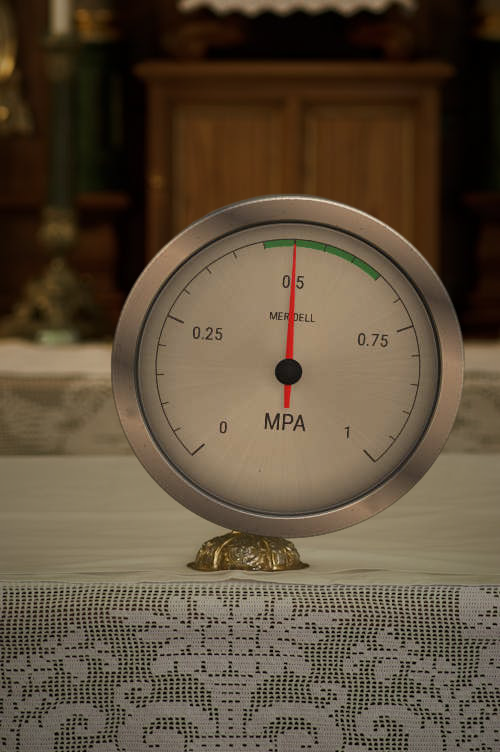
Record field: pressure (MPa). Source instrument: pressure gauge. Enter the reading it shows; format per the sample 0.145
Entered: 0.5
